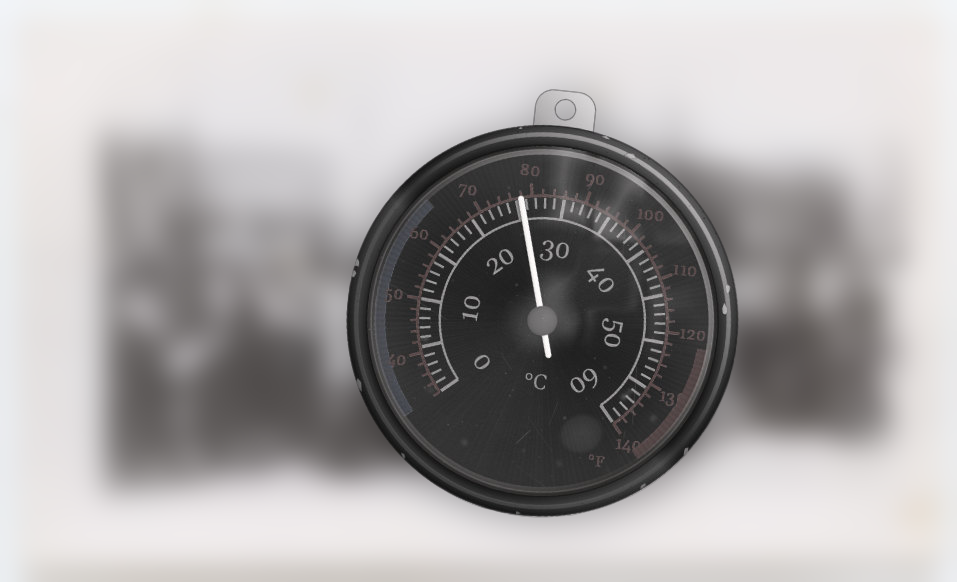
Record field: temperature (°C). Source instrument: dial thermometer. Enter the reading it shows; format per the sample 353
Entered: 25.5
